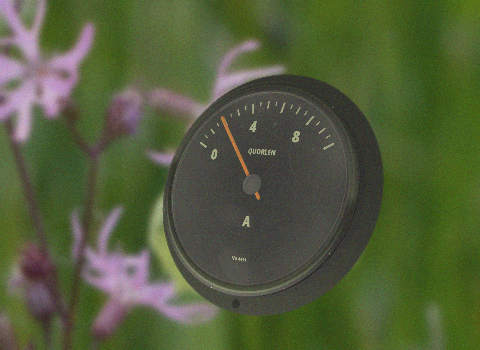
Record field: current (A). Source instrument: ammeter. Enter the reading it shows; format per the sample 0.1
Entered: 2
